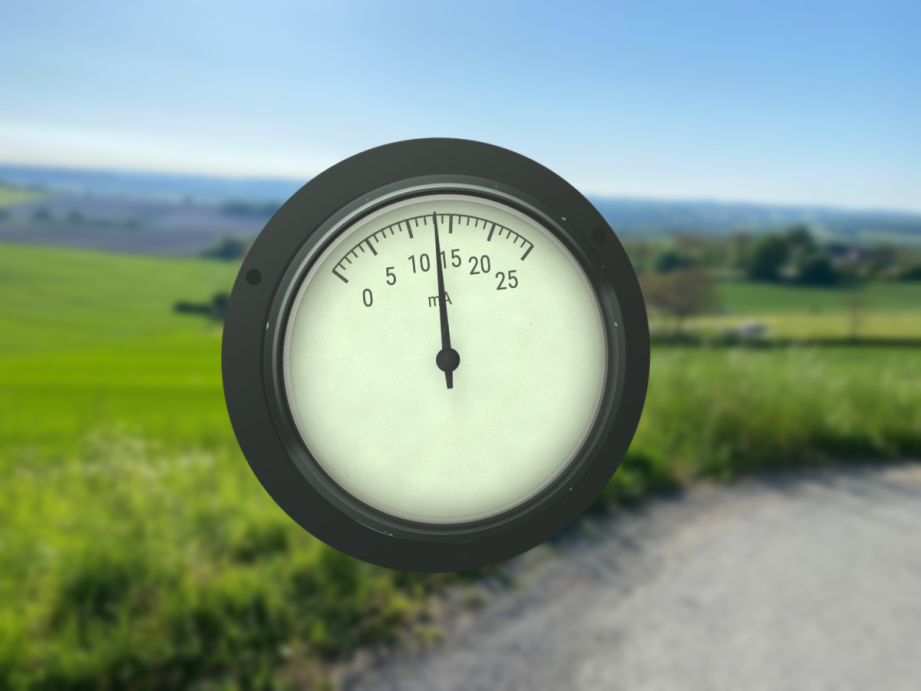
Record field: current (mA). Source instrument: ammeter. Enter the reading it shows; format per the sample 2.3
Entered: 13
